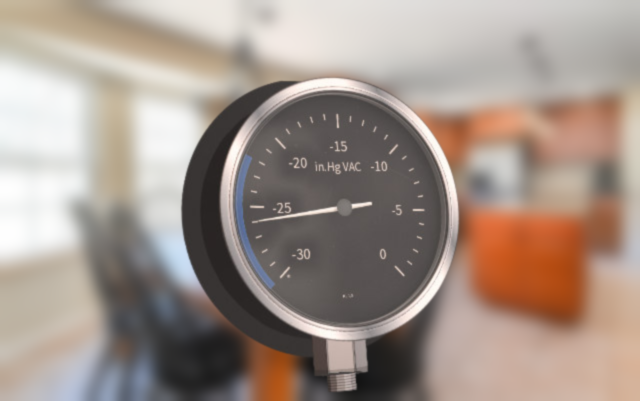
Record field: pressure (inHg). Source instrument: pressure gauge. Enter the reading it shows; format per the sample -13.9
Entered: -26
